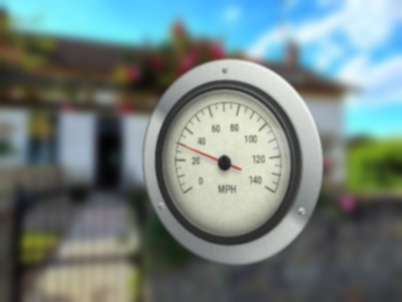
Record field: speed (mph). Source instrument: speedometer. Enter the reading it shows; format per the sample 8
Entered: 30
